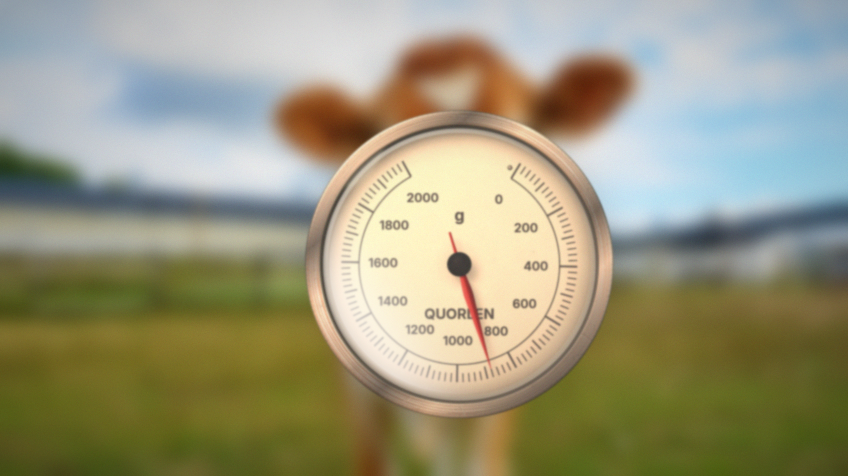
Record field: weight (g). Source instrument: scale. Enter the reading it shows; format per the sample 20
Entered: 880
